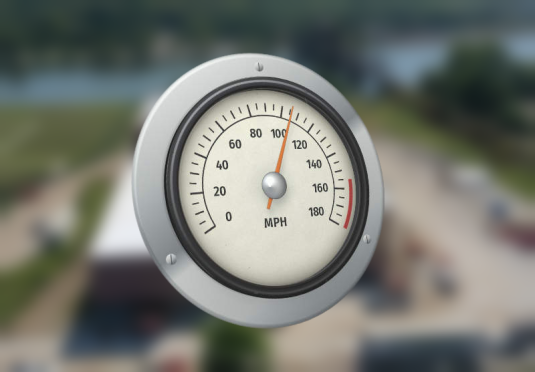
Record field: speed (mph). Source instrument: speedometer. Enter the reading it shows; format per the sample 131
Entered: 105
